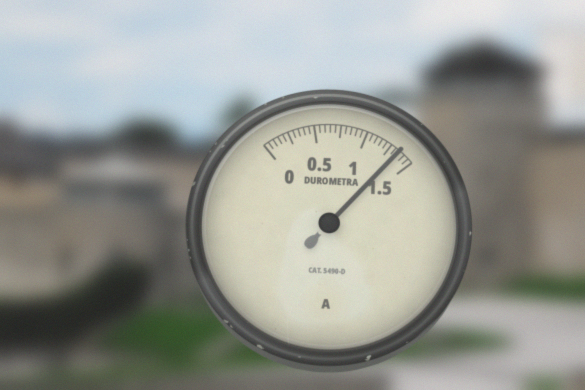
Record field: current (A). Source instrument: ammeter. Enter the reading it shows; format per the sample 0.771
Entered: 1.35
